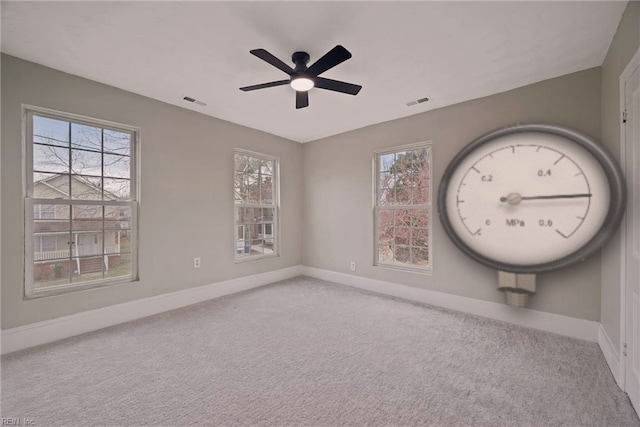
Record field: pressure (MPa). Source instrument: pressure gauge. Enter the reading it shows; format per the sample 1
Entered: 0.5
